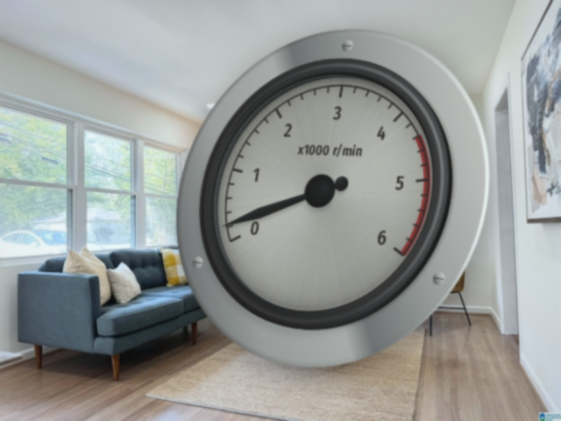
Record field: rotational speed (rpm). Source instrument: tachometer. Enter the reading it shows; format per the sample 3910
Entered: 200
